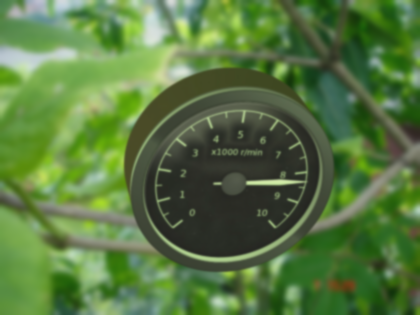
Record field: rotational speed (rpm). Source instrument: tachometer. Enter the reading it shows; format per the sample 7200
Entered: 8250
